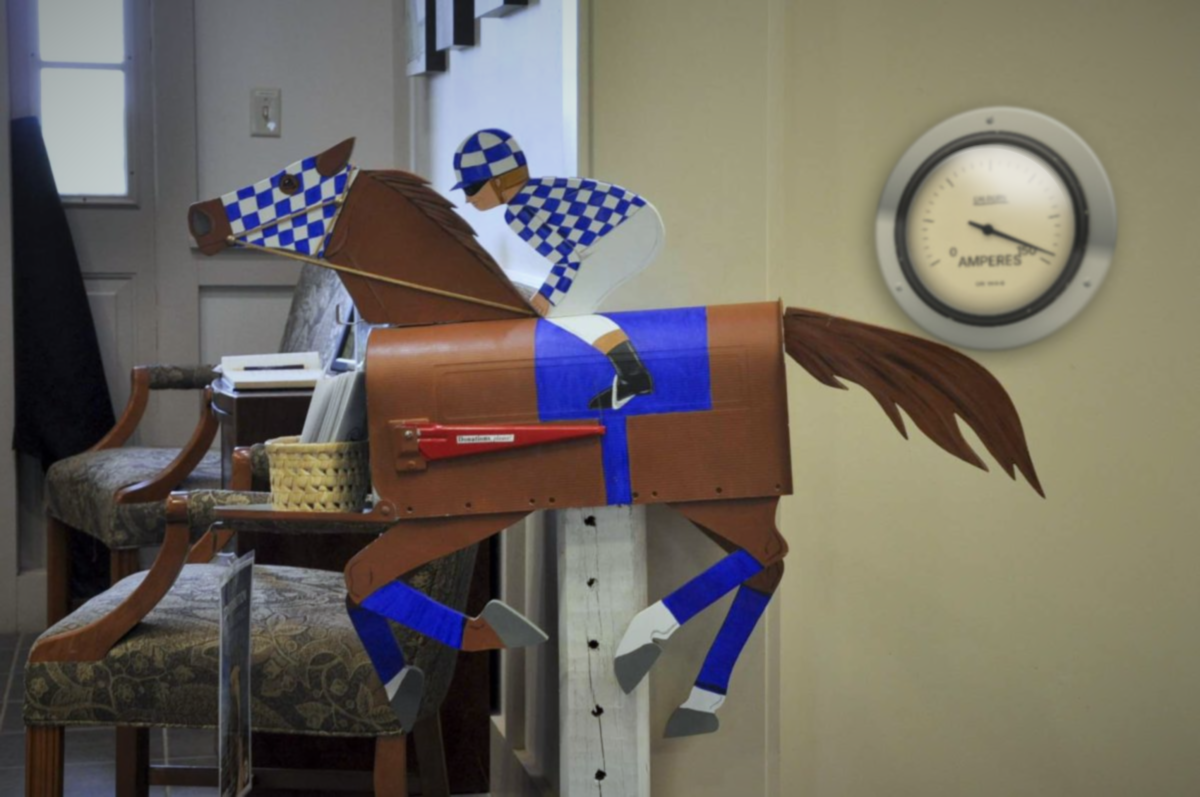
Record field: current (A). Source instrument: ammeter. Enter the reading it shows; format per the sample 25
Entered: 145
